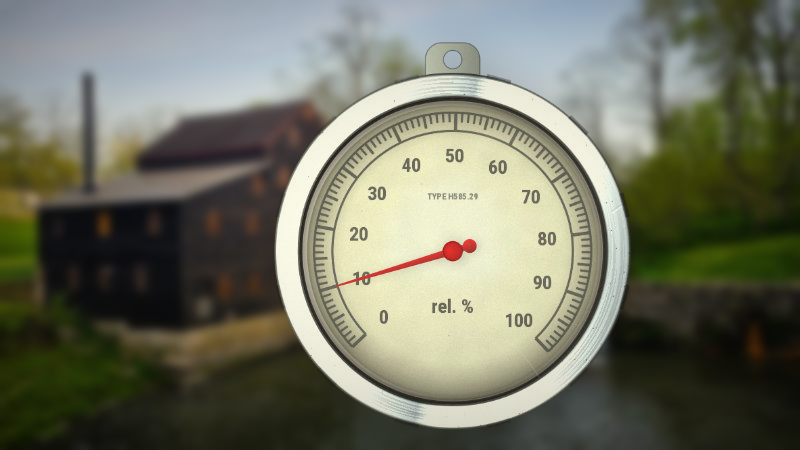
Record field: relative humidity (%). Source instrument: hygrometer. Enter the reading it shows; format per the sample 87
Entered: 10
